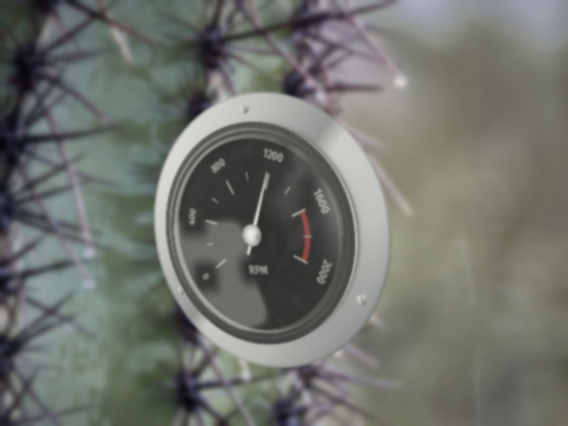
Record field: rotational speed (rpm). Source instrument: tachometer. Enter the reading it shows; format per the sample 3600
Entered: 1200
